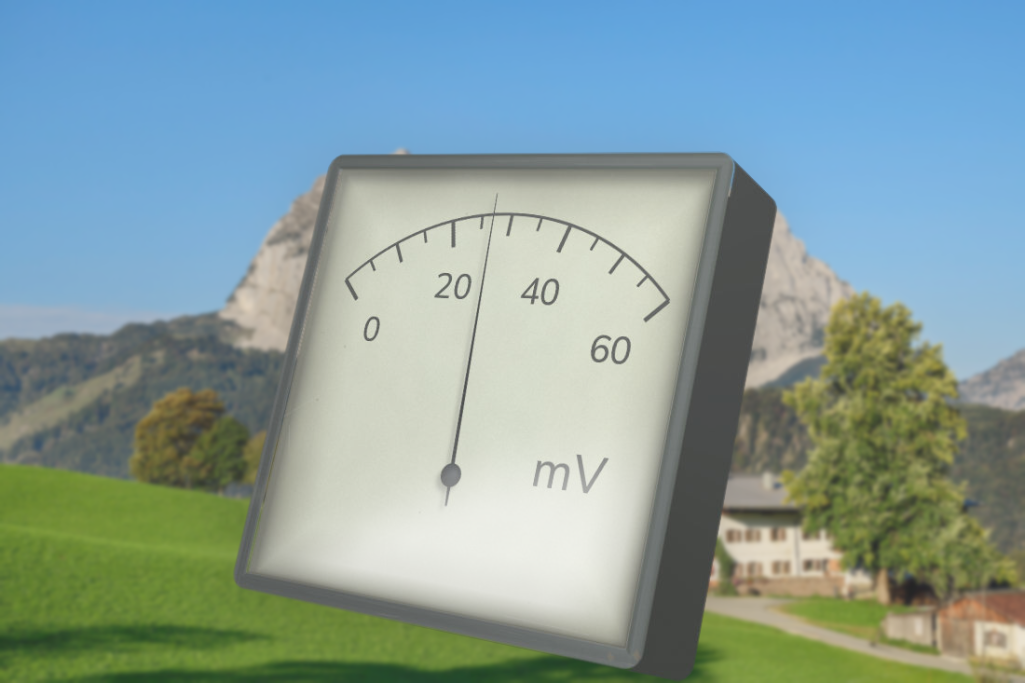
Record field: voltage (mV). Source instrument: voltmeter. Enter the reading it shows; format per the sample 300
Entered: 27.5
